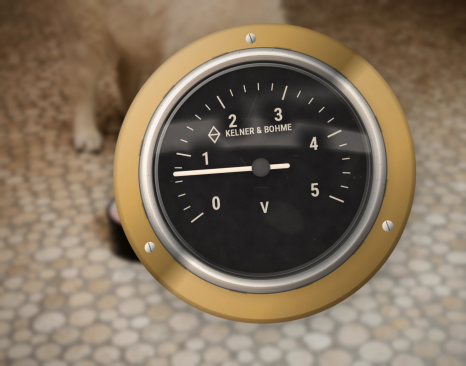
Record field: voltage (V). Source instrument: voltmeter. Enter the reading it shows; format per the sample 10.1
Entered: 0.7
